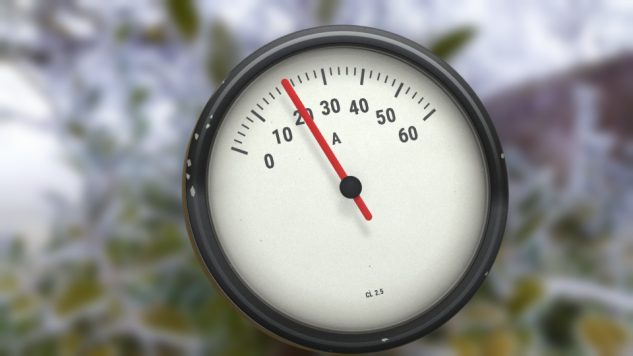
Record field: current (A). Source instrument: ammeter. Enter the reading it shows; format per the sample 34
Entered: 20
